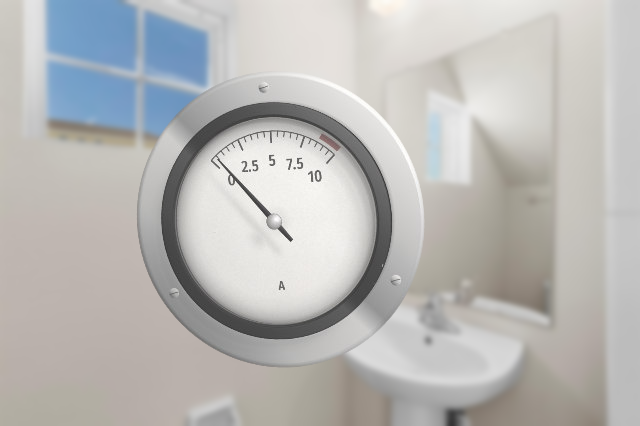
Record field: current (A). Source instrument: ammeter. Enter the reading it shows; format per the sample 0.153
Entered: 0.5
